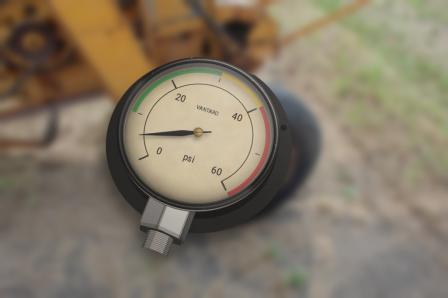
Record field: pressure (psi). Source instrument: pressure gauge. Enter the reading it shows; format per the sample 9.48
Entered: 5
